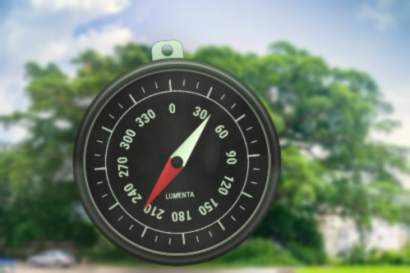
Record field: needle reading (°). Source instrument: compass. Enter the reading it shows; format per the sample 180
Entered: 220
